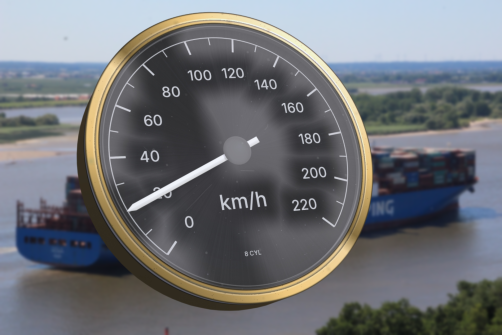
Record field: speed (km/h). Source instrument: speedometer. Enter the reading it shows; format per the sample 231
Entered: 20
